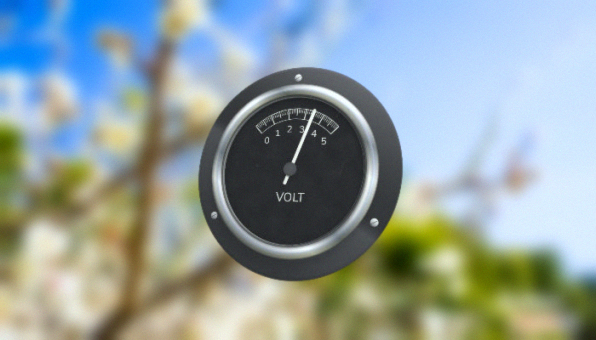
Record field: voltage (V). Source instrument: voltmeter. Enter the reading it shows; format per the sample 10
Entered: 3.5
